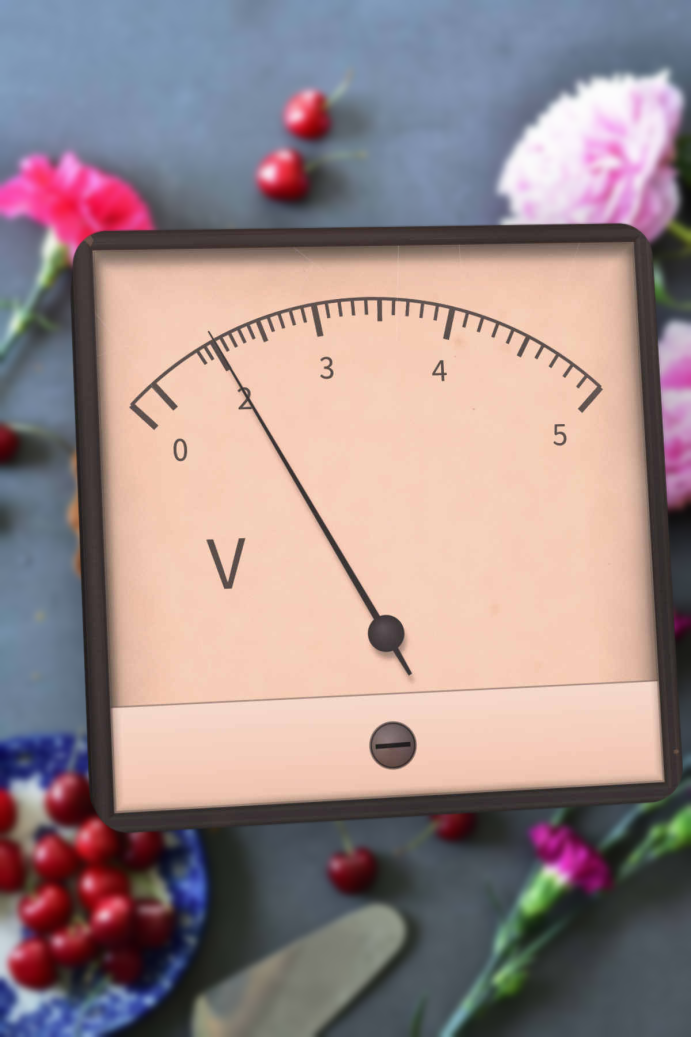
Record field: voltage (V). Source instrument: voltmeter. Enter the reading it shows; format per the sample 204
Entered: 2
